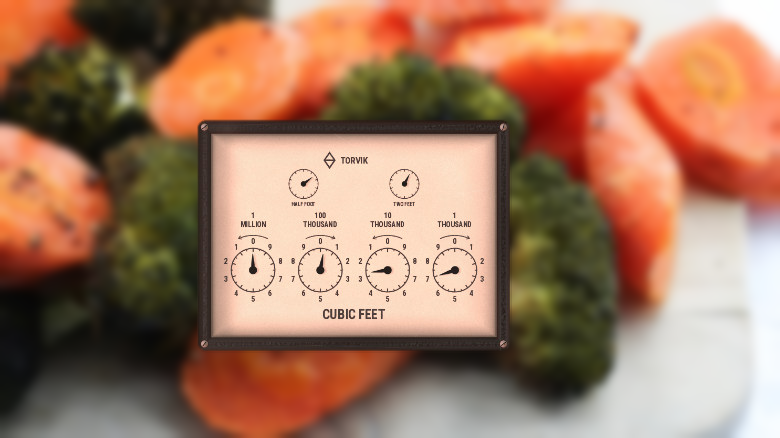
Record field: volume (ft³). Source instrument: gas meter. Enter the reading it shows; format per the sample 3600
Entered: 2700
